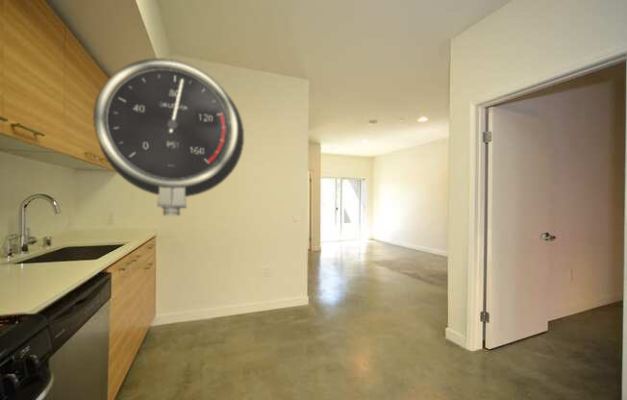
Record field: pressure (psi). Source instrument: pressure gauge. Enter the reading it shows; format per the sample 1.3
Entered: 85
